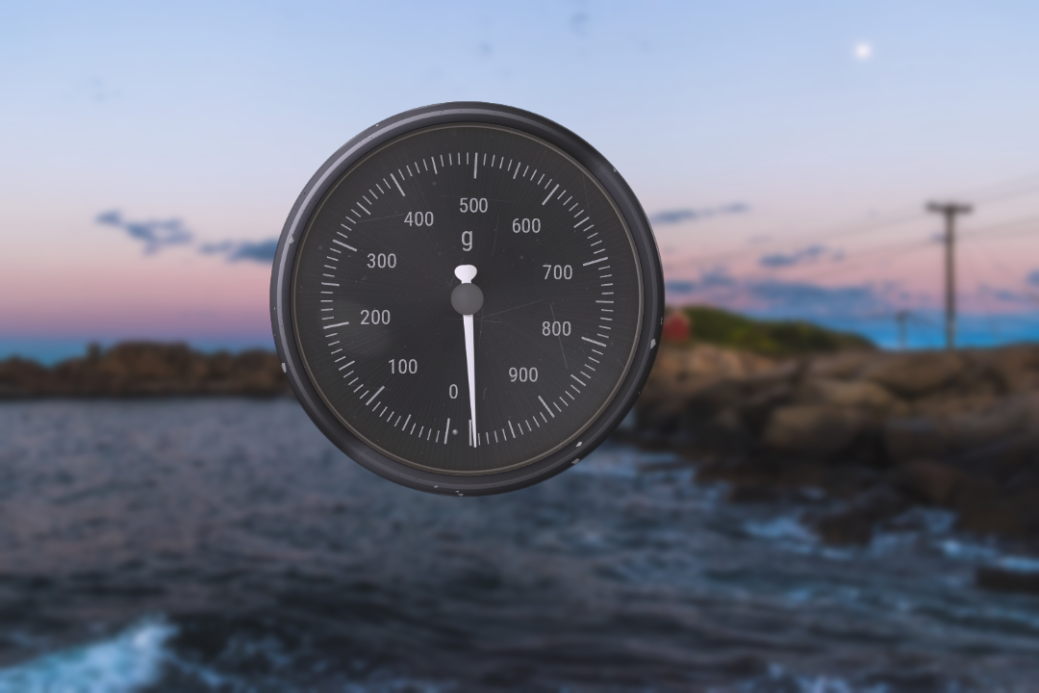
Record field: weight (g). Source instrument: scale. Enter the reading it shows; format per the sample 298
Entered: 995
